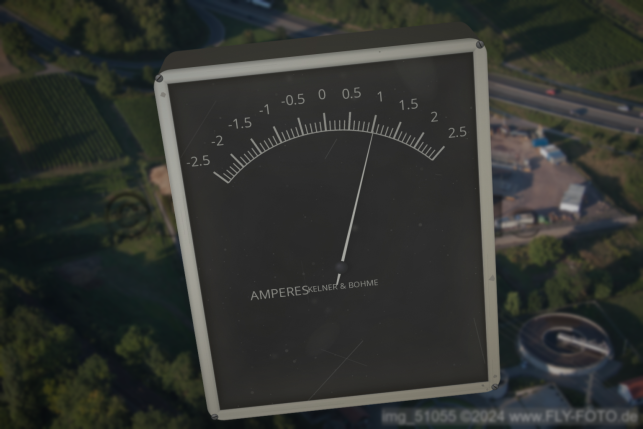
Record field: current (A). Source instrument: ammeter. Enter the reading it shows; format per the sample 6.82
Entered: 1
